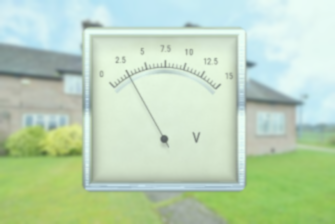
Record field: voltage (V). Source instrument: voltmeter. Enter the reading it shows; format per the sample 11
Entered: 2.5
